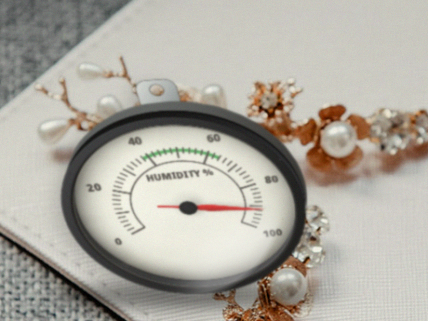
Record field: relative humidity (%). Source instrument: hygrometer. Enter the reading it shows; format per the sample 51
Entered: 90
